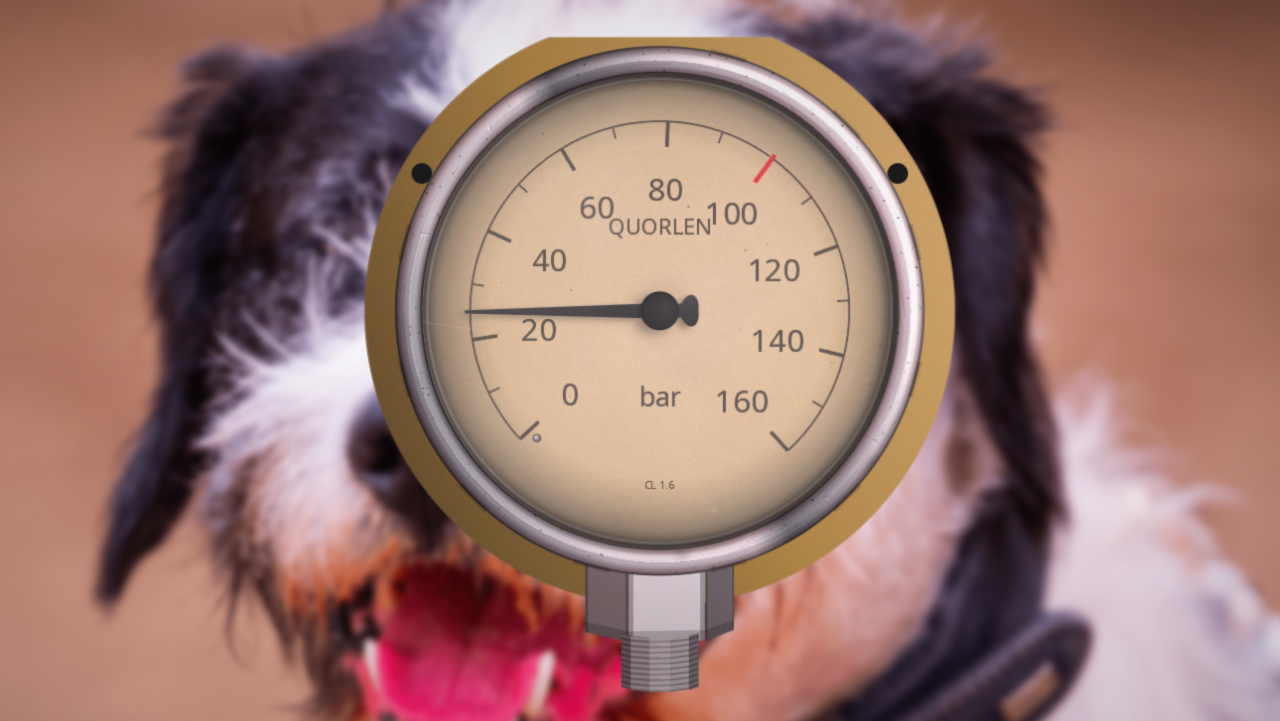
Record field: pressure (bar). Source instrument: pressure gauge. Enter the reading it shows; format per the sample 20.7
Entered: 25
